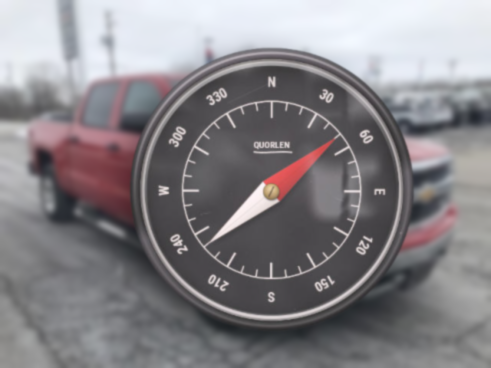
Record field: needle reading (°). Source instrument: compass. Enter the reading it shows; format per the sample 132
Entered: 50
